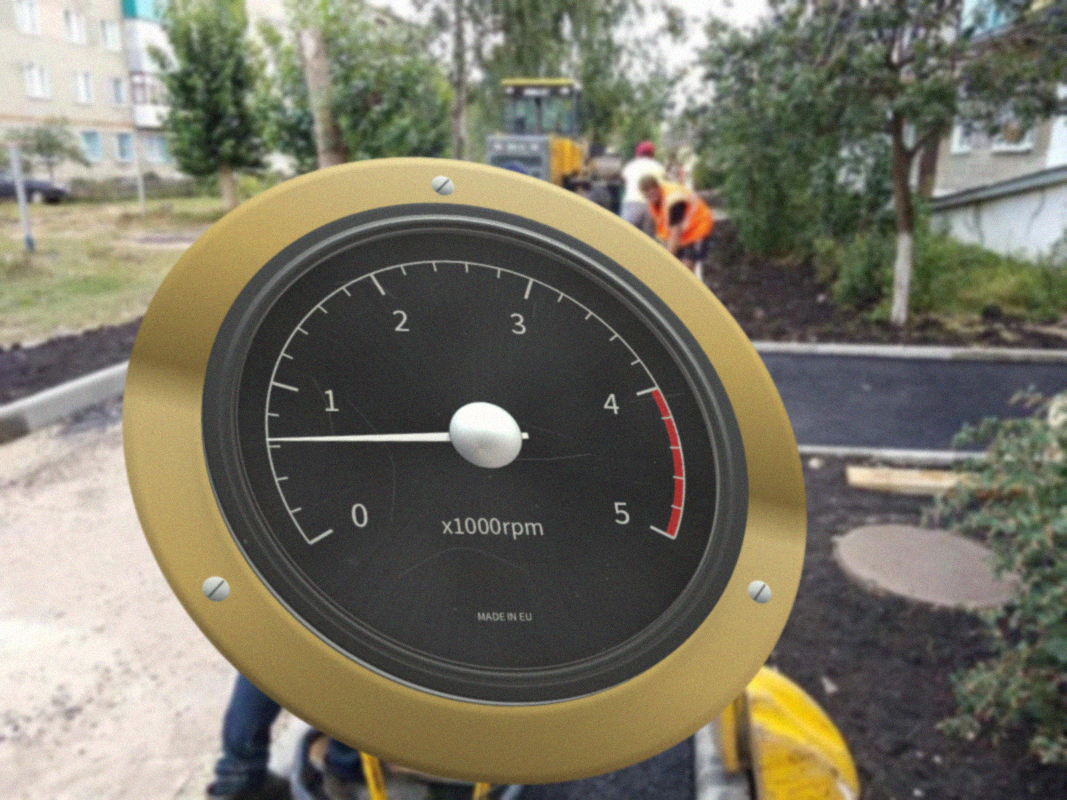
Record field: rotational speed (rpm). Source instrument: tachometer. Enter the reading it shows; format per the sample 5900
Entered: 600
